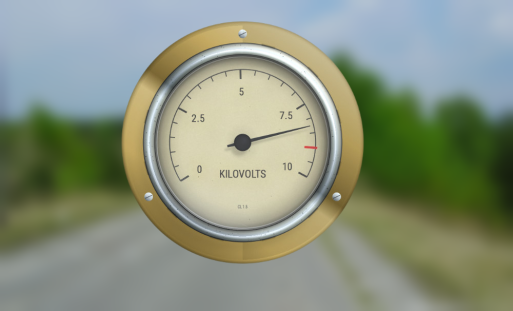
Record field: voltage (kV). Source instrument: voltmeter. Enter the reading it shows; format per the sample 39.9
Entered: 8.25
